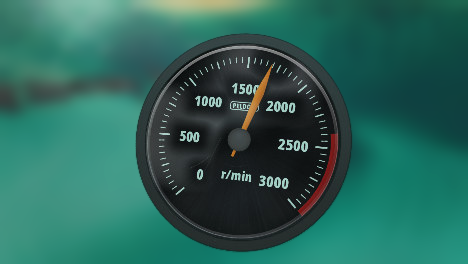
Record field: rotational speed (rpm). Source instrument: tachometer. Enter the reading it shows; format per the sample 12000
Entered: 1700
